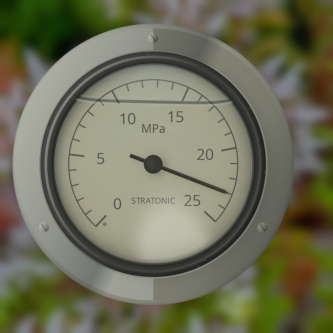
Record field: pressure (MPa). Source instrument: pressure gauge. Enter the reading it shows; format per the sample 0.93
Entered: 23
